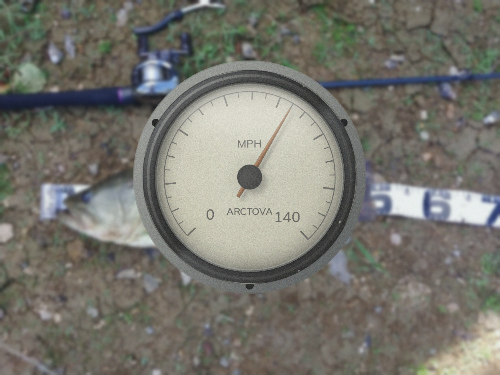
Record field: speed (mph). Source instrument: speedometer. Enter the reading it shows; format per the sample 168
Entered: 85
